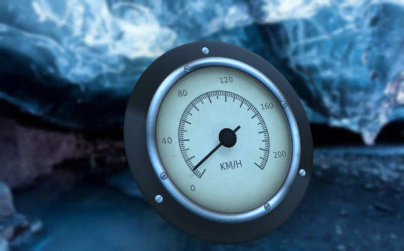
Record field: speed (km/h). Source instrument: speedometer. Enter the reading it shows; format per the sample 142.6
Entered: 10
